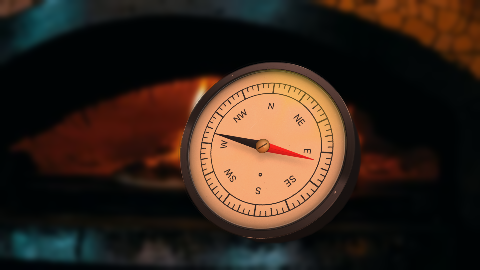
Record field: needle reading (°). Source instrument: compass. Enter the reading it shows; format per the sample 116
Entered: 100
